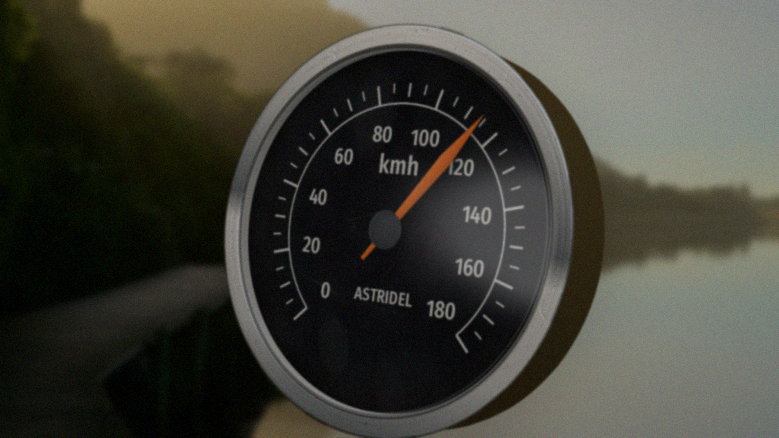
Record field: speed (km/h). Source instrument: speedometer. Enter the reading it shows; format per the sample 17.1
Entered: 115
